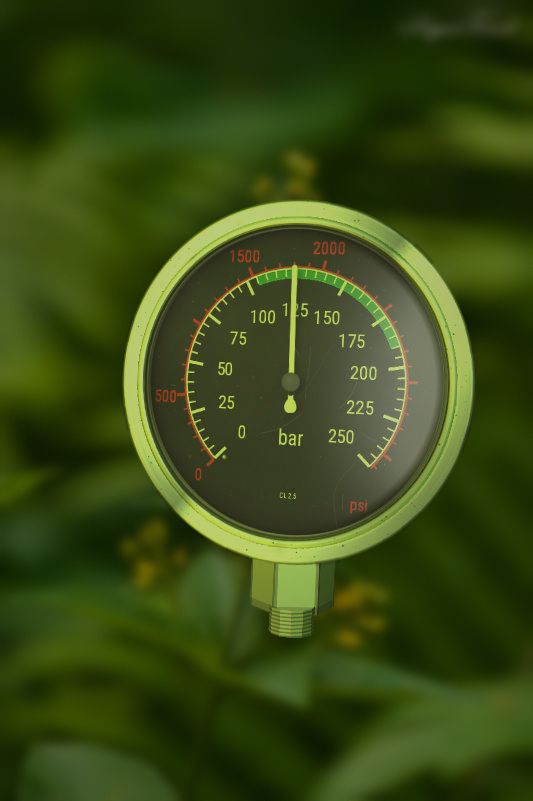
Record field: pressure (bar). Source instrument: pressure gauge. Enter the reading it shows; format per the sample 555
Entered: 125
